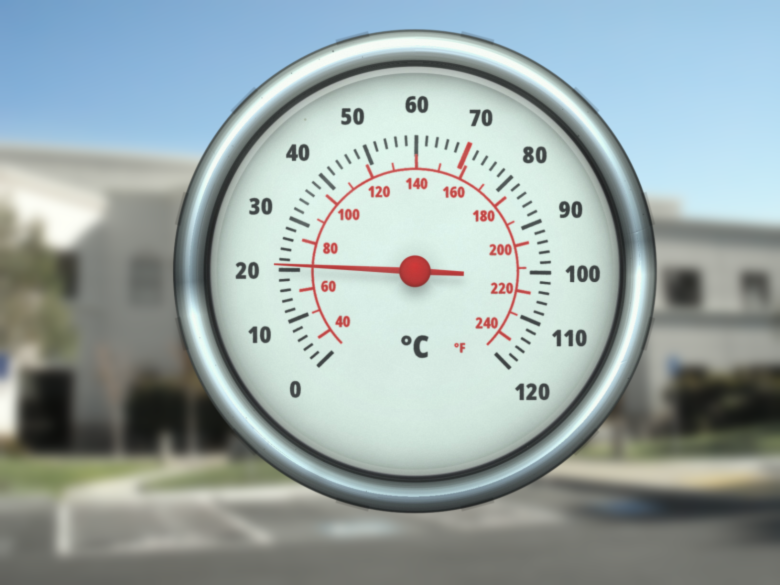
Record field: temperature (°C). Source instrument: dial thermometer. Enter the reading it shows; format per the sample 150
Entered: 21
